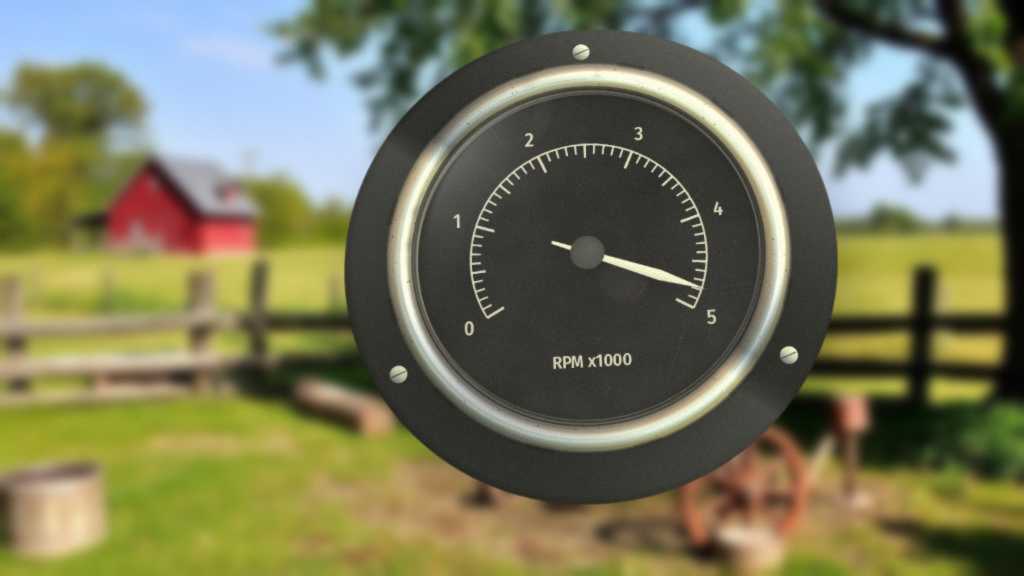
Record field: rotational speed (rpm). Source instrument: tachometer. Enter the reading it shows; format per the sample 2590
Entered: 4800
